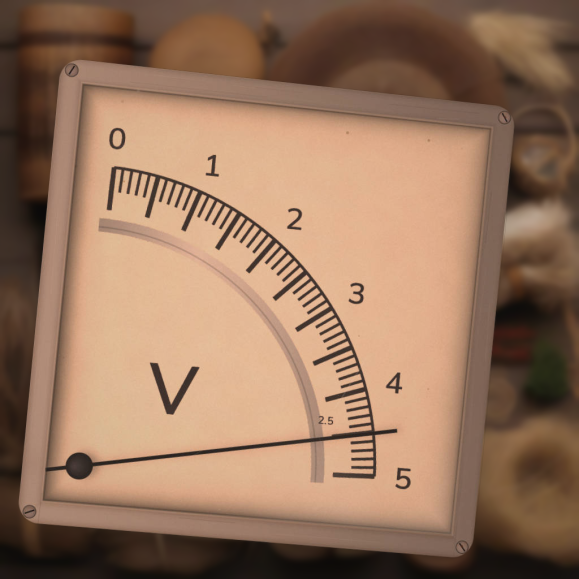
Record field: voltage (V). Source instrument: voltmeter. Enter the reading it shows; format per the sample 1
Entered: 4.5
